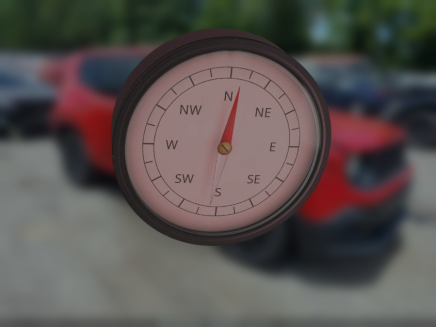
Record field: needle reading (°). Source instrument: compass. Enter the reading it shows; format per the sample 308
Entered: 7.5
